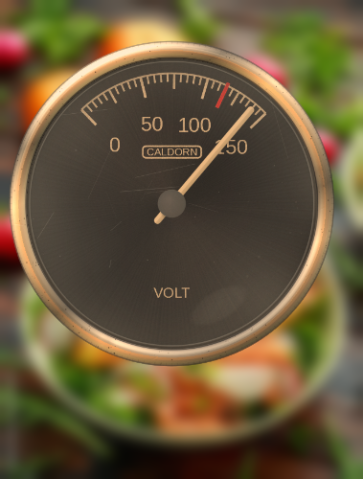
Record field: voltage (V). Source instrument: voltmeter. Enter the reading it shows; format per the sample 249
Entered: 140
